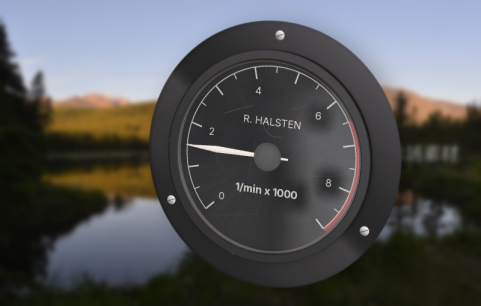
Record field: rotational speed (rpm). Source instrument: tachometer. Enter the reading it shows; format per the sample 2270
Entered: 1500
